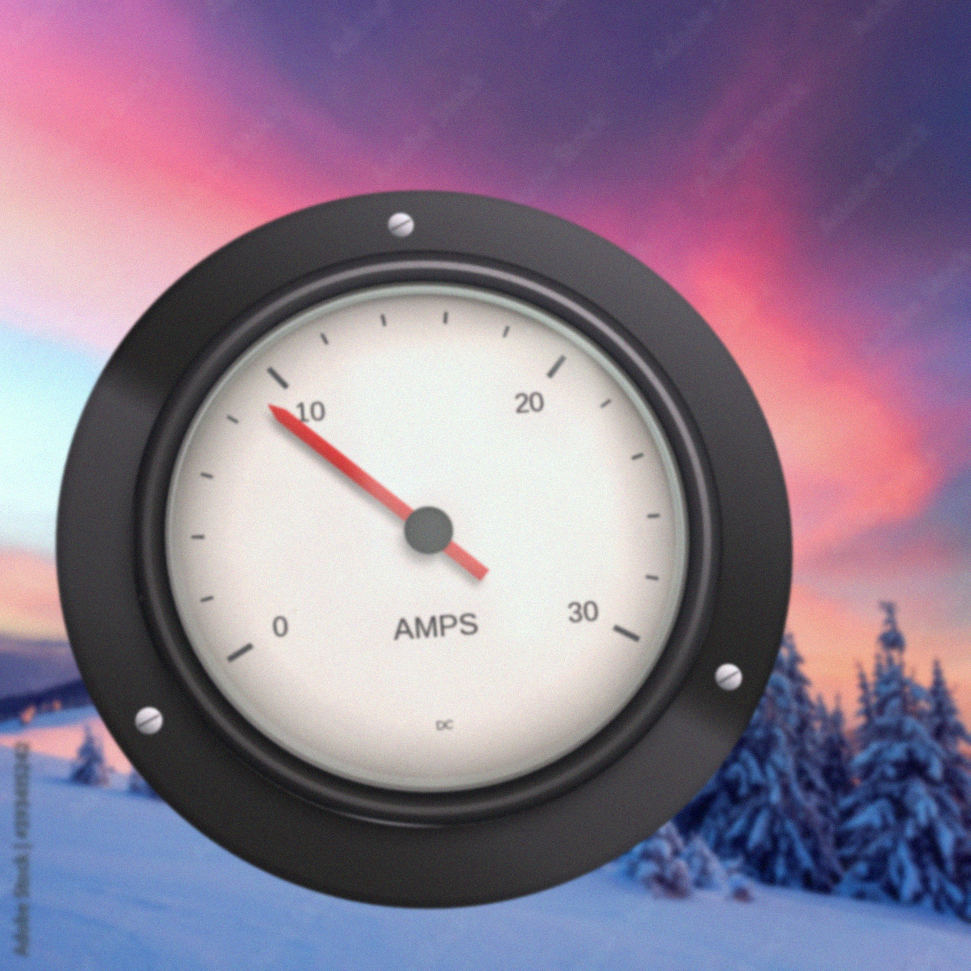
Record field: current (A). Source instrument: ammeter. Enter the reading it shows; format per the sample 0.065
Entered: 9
